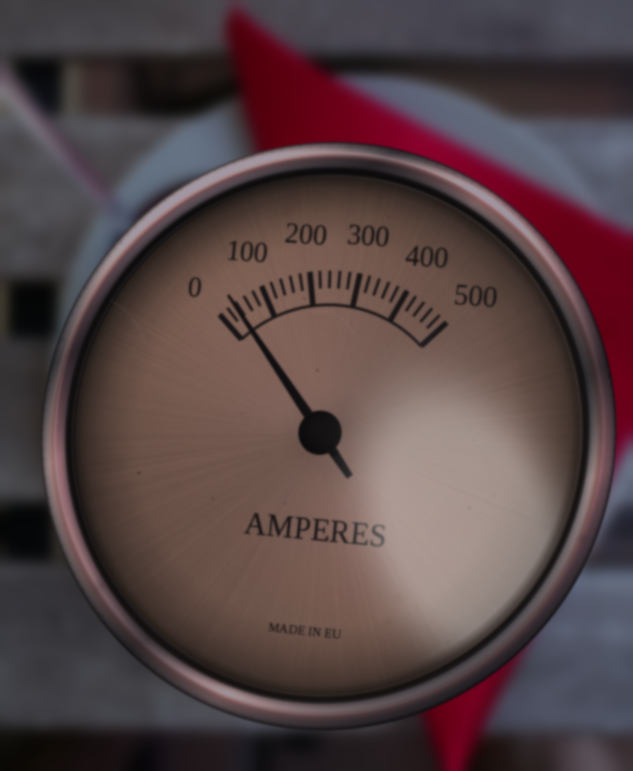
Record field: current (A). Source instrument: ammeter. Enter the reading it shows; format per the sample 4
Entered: 40
